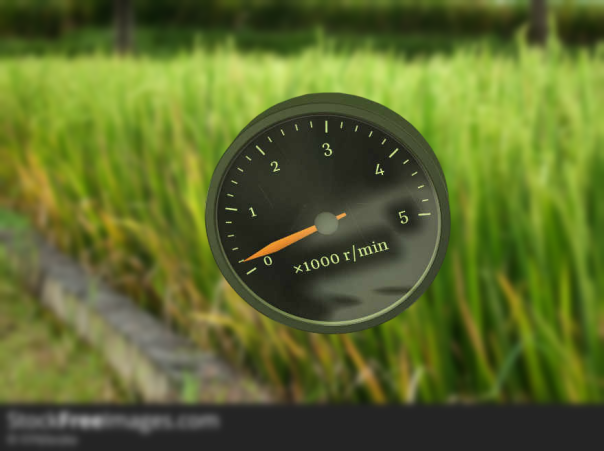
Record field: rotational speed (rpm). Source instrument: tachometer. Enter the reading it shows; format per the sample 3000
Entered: 200
